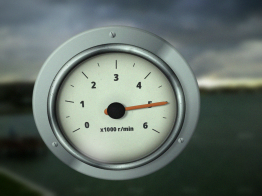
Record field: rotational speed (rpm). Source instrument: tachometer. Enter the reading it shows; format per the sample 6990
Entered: 5000
